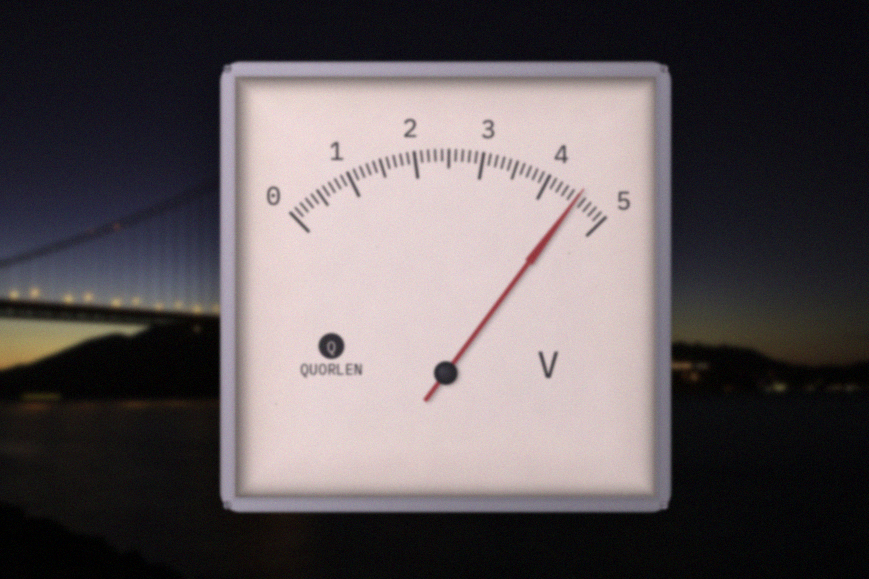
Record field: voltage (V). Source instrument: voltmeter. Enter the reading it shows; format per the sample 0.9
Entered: 4.5
